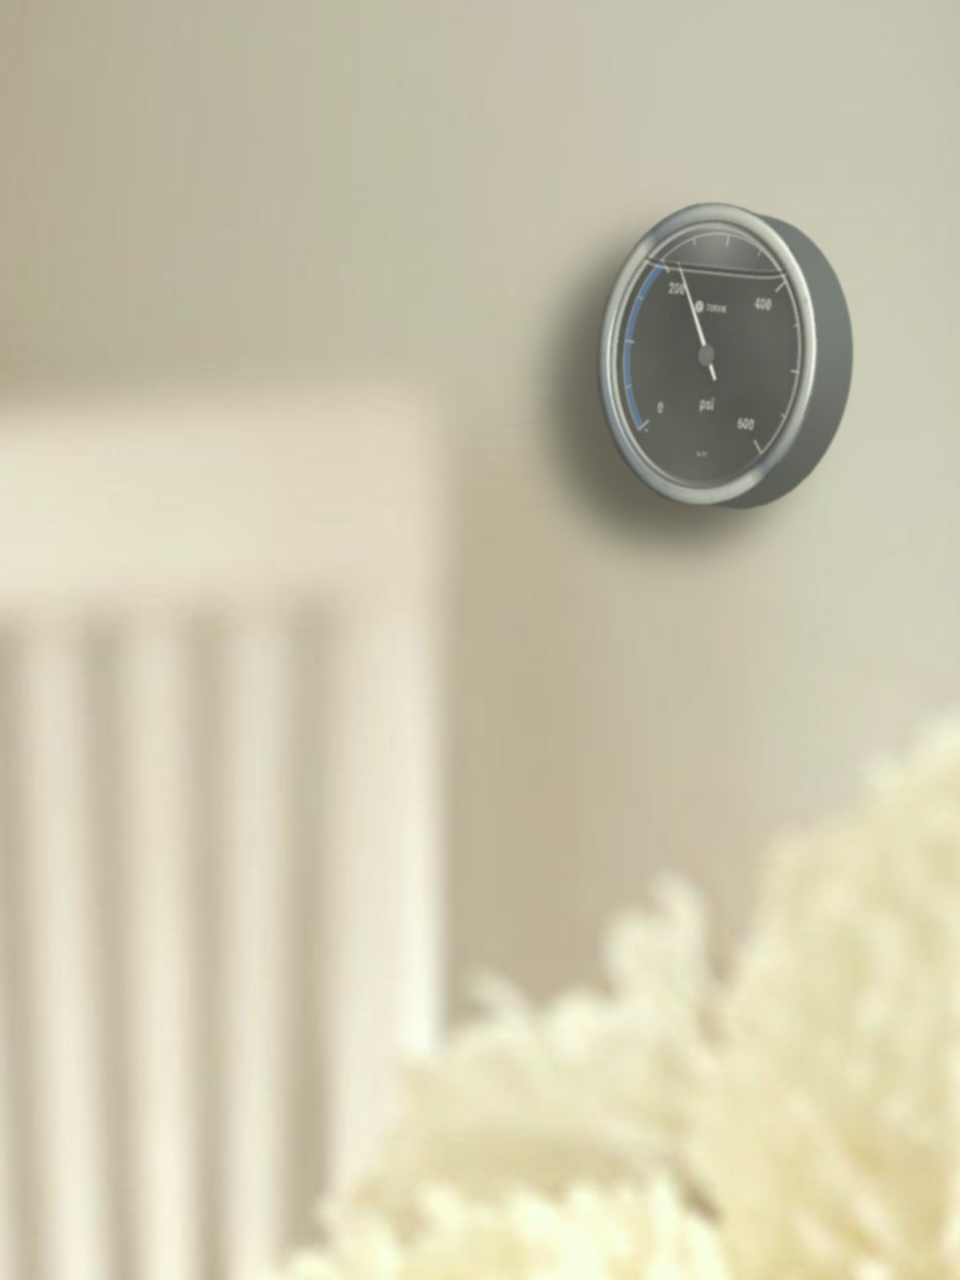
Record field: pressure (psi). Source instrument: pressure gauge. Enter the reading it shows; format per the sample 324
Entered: 225
